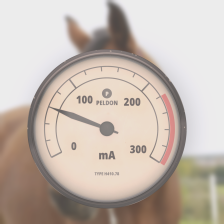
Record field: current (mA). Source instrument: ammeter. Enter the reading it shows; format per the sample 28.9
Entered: 60
